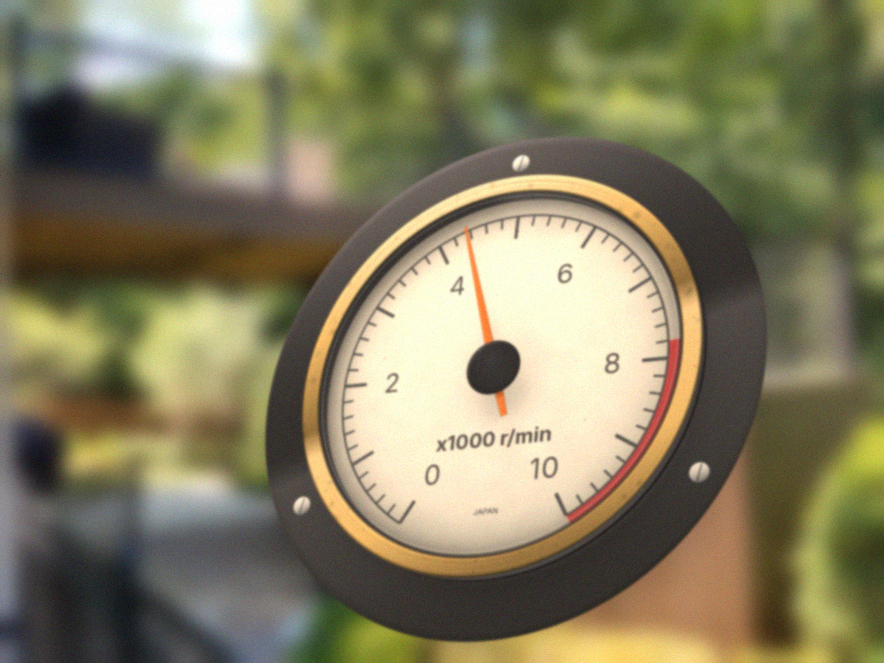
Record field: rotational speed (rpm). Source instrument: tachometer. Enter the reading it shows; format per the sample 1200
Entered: 4400
